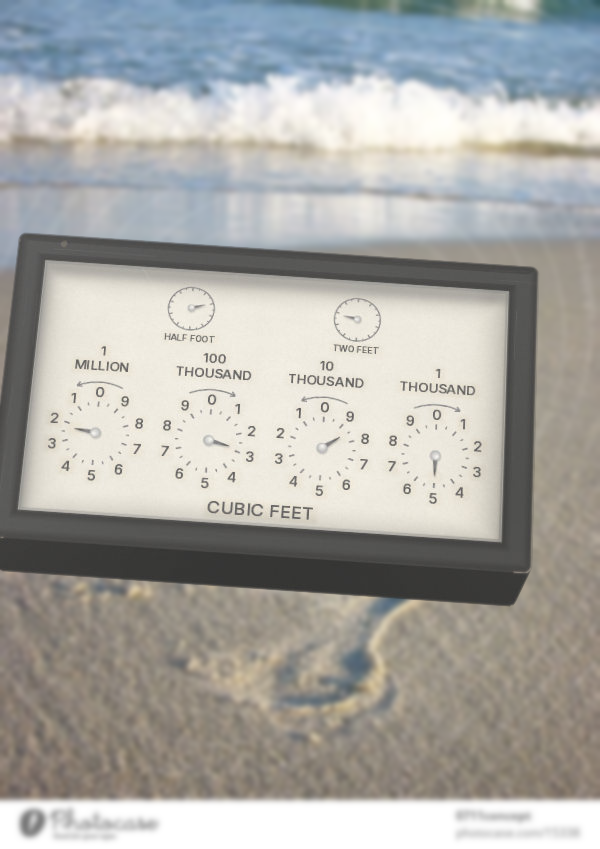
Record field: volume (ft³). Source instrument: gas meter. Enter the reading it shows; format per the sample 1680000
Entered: 228500
